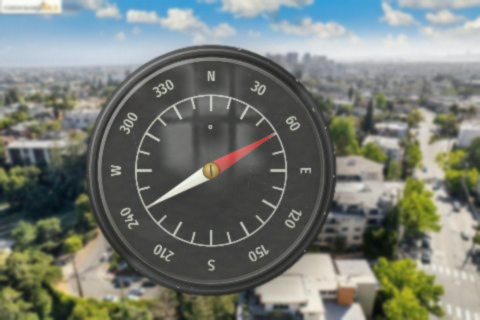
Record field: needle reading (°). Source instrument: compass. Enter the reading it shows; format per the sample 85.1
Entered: 60
